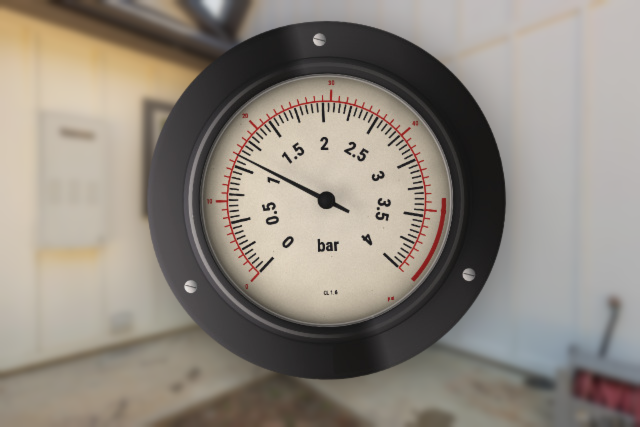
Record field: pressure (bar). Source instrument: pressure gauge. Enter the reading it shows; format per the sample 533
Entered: 1.1
